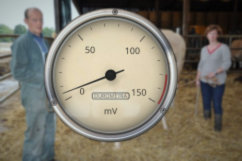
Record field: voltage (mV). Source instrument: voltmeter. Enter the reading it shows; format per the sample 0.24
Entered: 5
